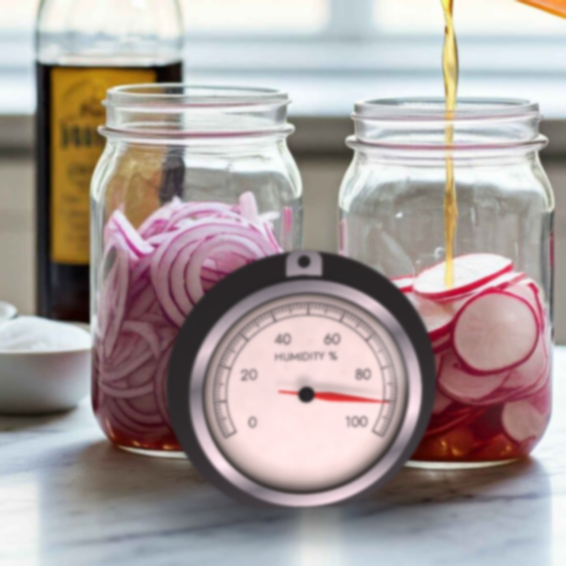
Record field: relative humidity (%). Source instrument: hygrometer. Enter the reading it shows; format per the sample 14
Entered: 90
